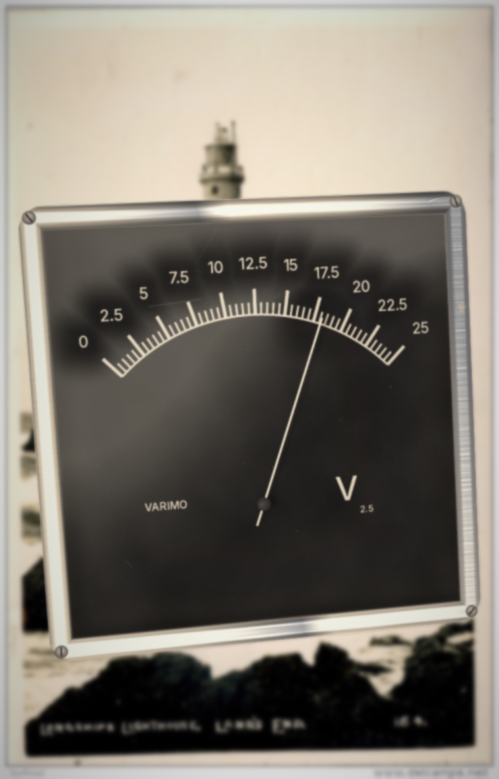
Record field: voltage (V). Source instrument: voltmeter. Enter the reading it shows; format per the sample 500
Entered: 18
